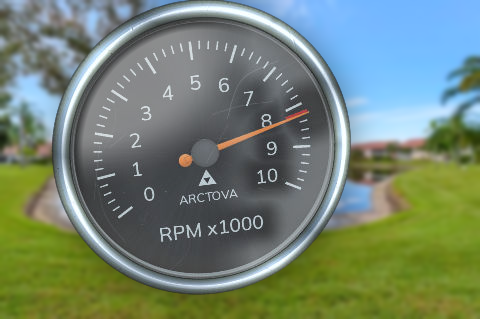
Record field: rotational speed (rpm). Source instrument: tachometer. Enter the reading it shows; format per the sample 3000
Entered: 8200
